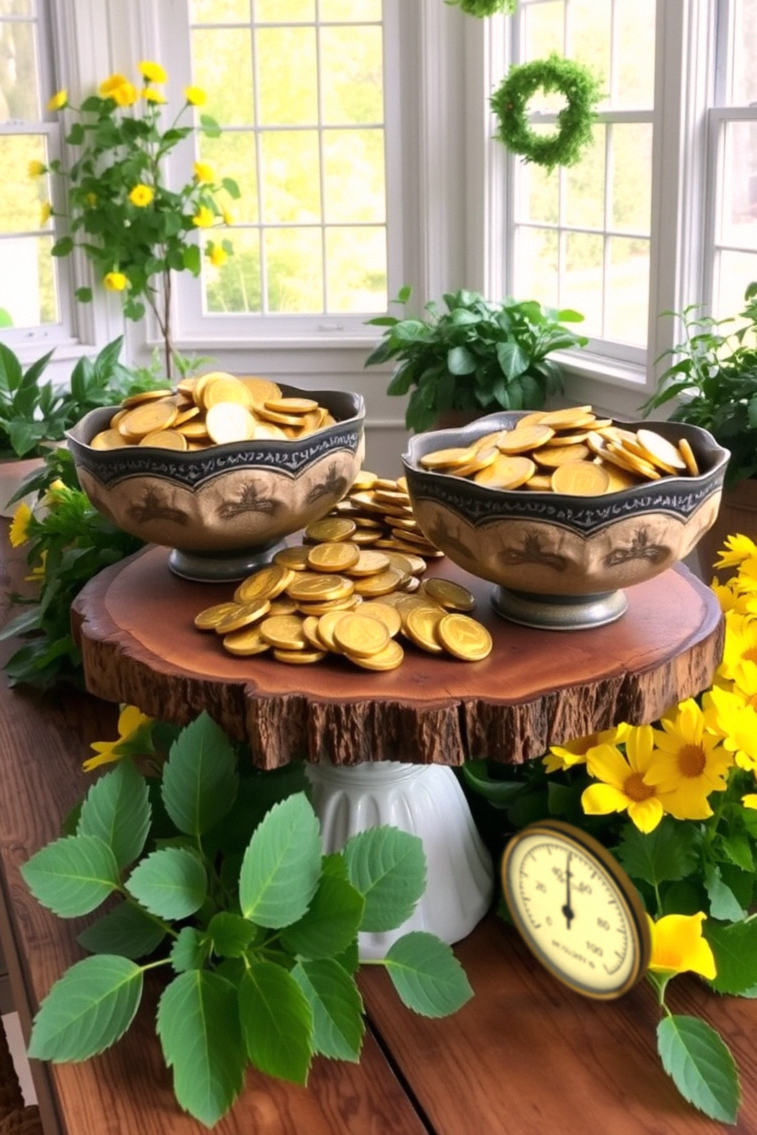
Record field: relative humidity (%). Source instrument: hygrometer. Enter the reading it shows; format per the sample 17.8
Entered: 50
